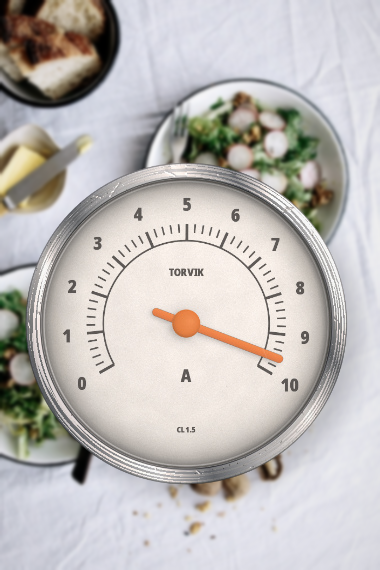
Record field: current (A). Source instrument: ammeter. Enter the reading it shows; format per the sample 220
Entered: 9.6
